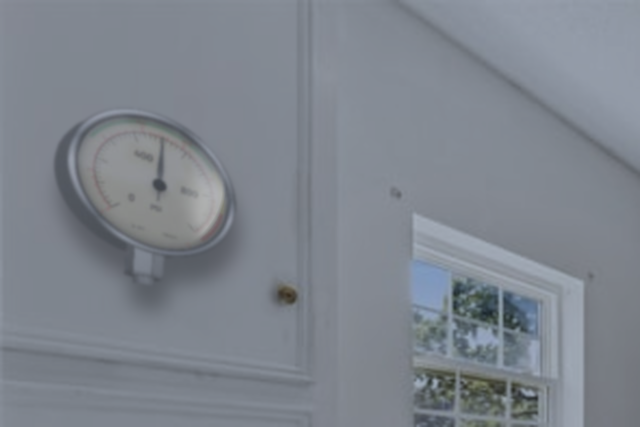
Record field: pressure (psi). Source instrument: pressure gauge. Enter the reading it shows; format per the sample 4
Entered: 500
